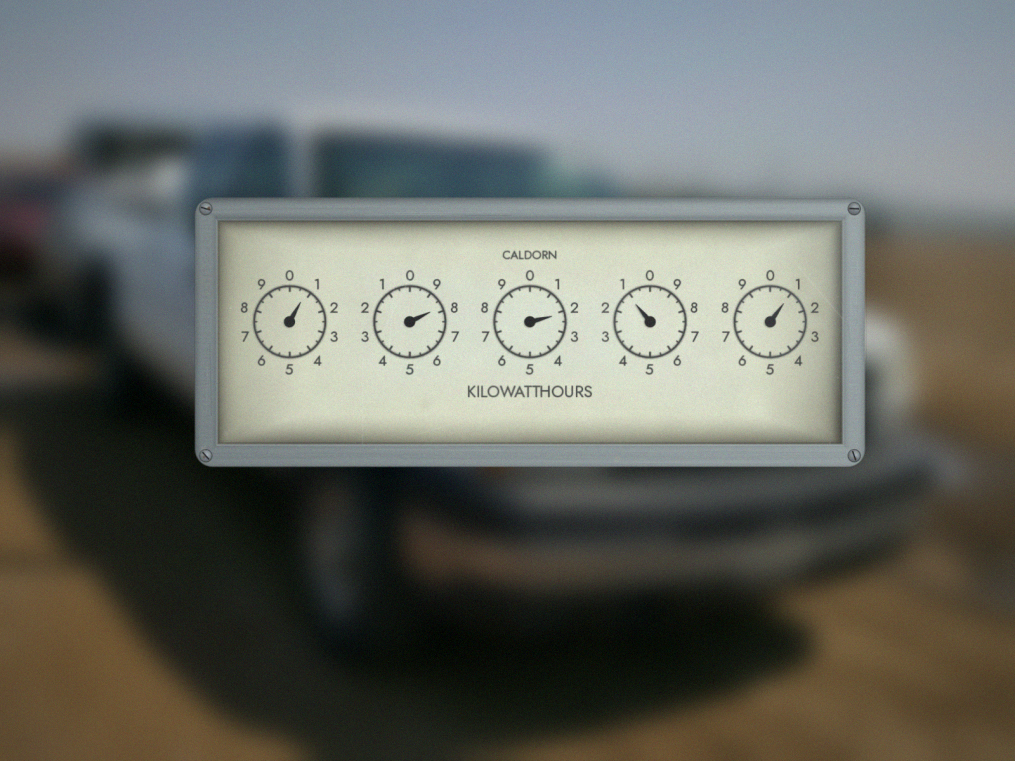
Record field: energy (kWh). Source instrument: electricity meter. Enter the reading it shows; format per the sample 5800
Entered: 8211
